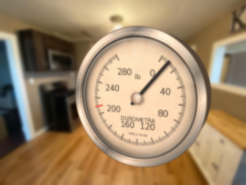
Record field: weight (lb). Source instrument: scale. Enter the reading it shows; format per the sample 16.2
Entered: 10
